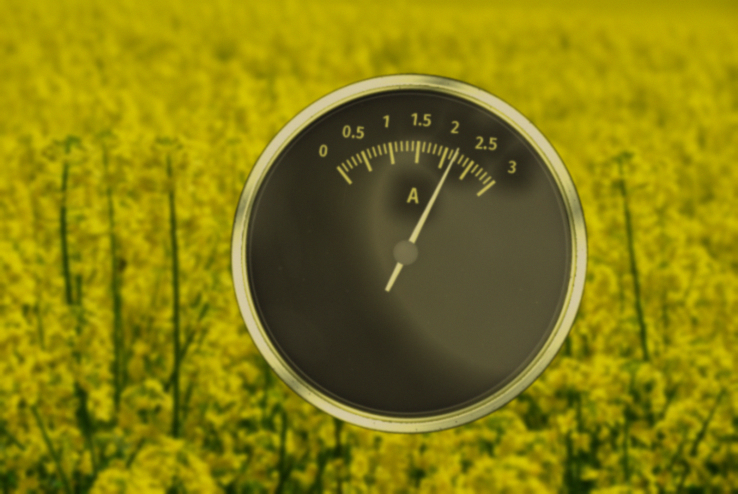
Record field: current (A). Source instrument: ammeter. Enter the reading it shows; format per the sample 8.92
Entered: 2.2
